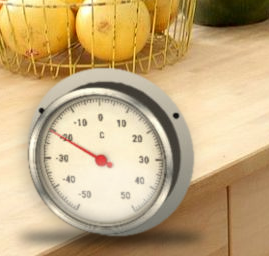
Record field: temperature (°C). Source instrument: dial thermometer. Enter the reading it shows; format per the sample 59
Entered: -20
